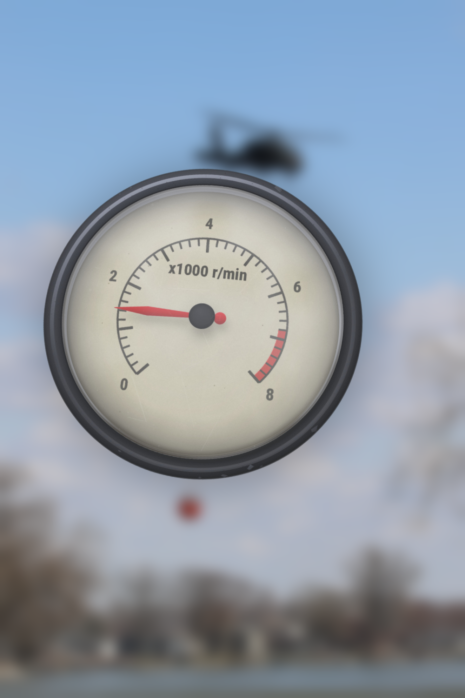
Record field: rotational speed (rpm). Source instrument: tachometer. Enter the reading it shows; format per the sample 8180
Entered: 1400
